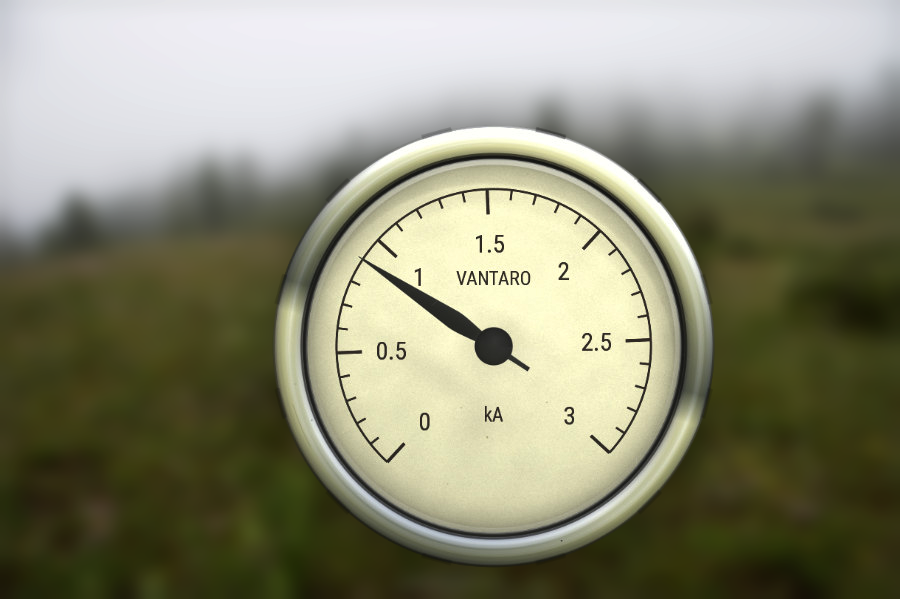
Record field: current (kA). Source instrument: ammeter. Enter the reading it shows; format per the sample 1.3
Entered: 0.9
